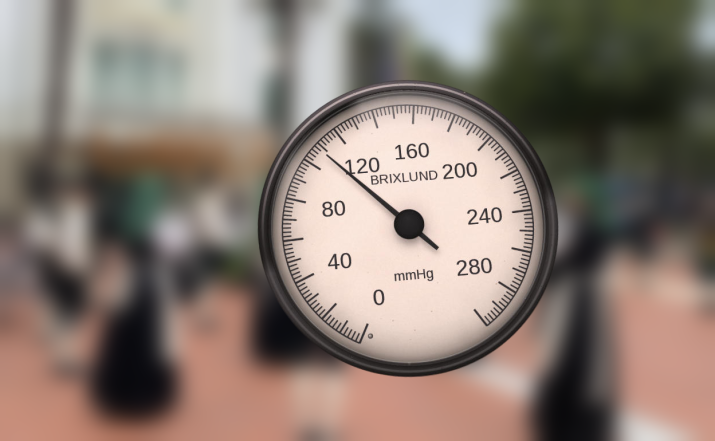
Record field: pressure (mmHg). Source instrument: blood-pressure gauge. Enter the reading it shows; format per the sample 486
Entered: 108
